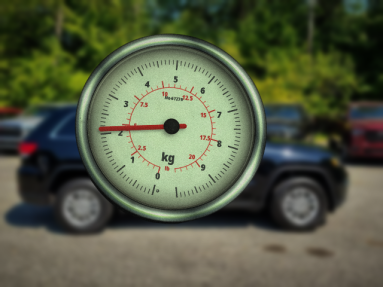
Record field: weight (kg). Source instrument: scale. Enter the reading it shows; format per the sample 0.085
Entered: 2.1
